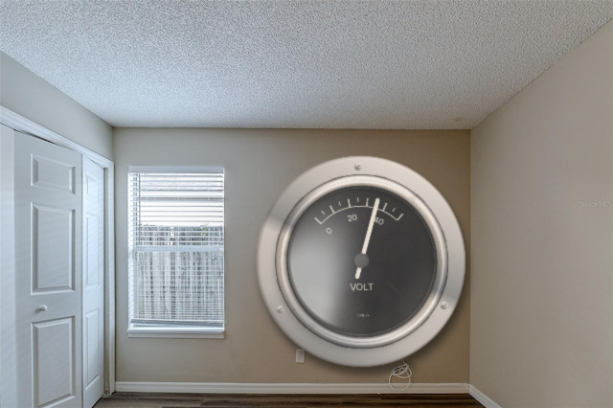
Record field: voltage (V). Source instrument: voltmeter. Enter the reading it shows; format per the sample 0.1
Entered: 35
